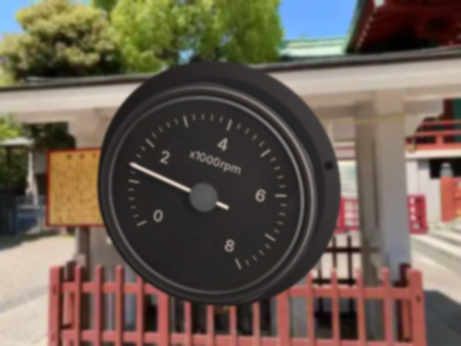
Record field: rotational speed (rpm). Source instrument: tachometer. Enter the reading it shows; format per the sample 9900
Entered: 1400
